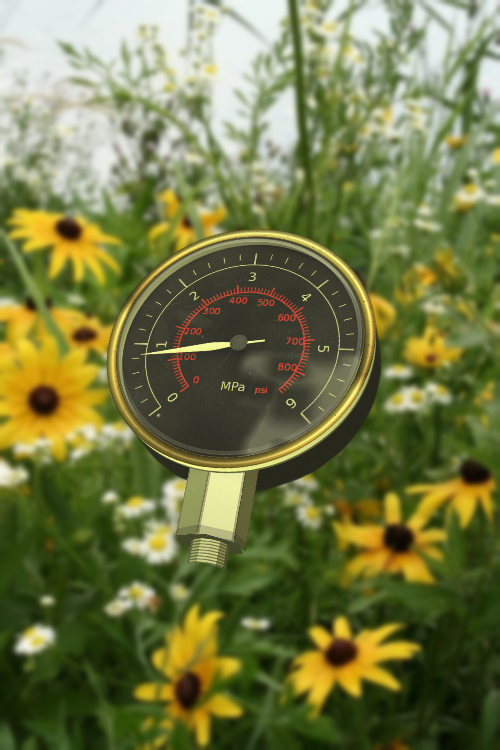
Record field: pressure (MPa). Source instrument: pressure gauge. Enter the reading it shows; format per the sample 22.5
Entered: 0.8
